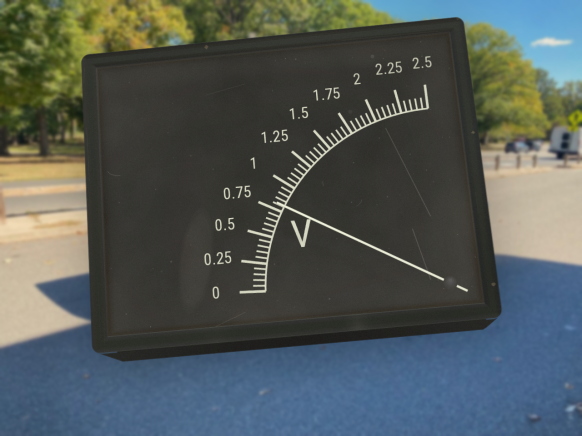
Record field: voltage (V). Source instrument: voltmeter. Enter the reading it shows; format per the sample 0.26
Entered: 0.8
